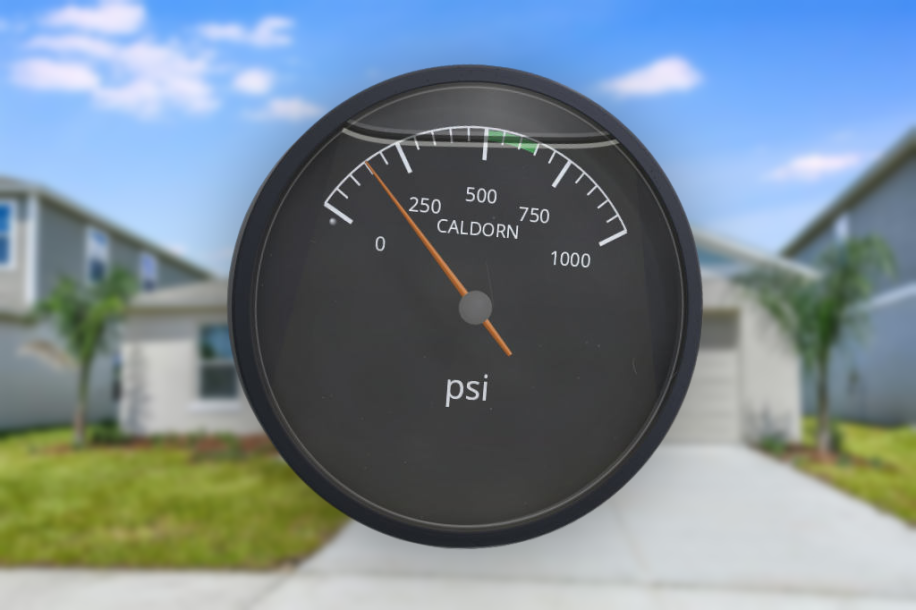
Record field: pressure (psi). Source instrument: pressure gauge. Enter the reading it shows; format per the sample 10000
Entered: 150
